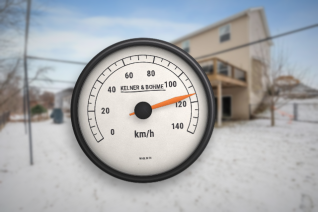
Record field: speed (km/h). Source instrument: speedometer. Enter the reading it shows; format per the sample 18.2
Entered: 115
